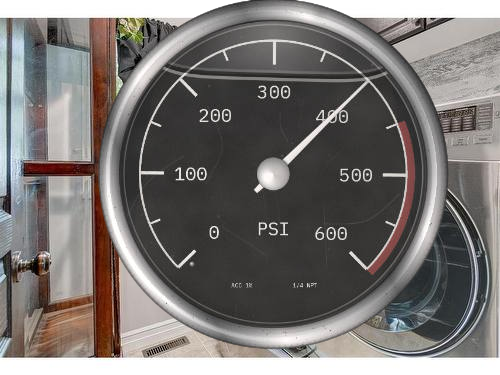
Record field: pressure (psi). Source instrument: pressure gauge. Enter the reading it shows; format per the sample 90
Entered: 400
